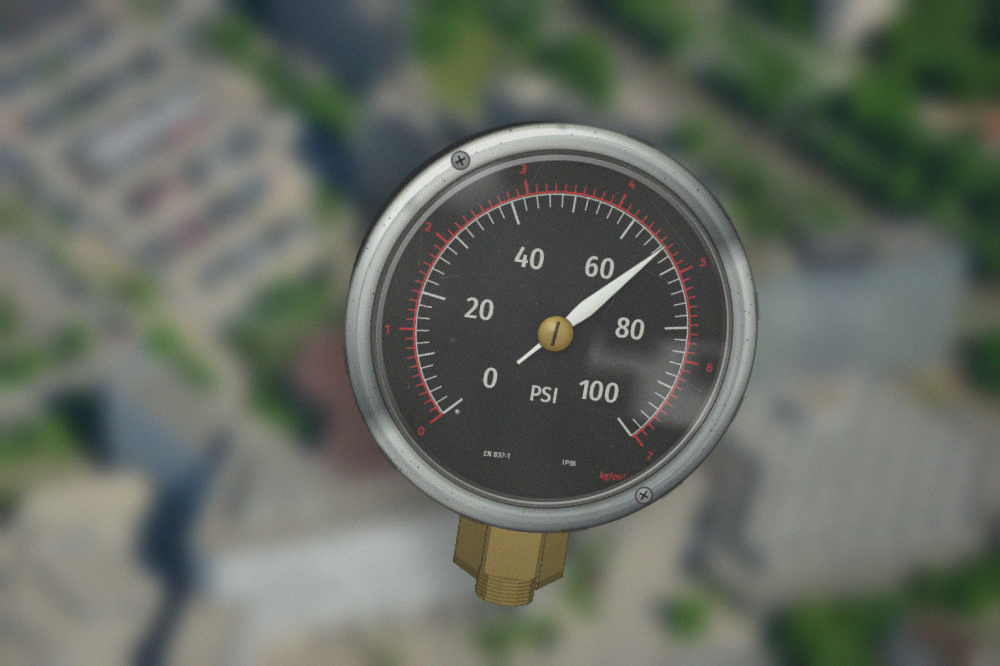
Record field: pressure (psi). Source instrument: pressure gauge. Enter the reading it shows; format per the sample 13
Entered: 66
